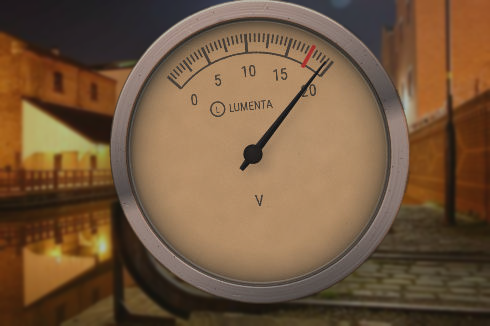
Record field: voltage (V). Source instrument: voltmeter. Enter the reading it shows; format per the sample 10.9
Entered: 19.5
